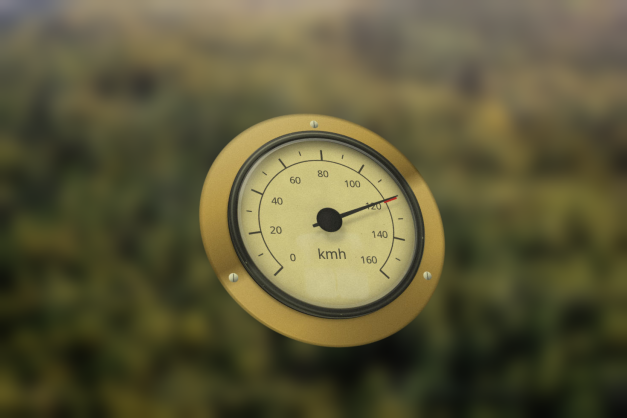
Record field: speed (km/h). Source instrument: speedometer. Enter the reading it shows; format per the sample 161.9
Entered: 120
